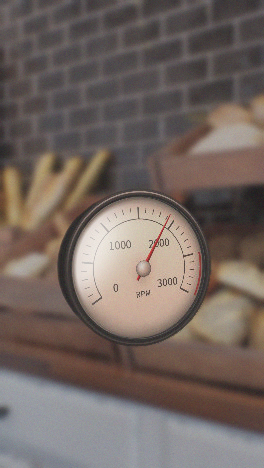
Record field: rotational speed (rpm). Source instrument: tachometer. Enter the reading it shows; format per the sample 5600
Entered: 1900
